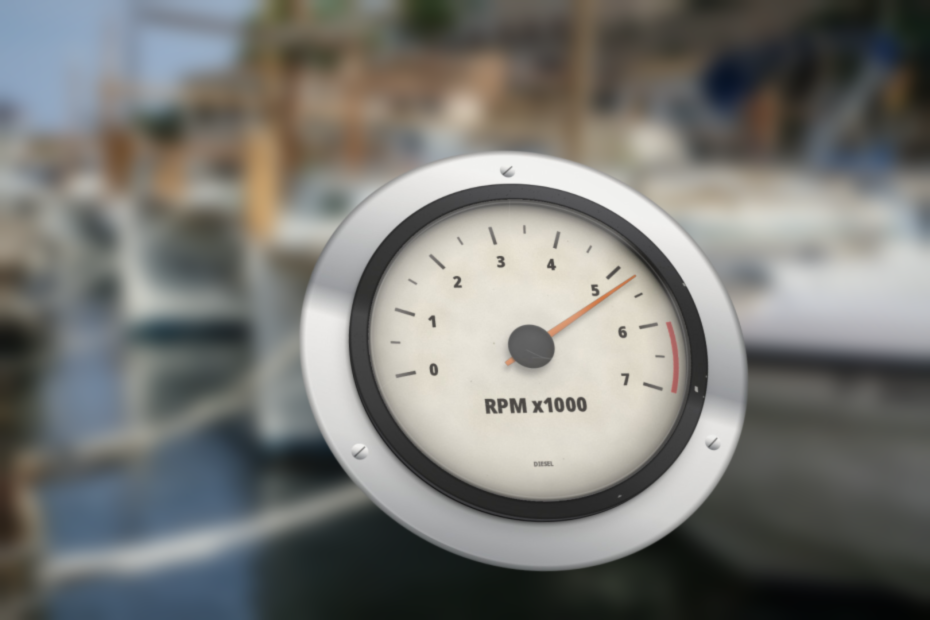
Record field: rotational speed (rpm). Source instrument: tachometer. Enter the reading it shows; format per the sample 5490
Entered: 5250
